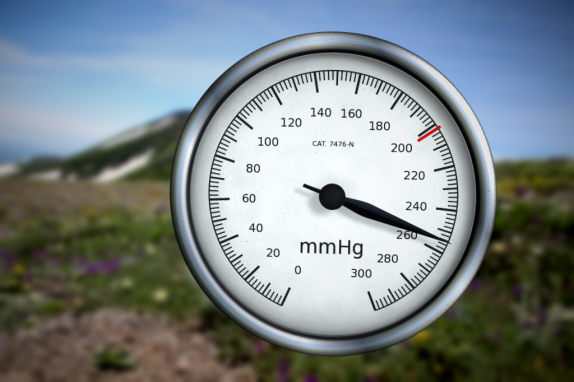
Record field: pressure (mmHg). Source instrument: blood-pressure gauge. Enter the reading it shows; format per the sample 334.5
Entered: 254
